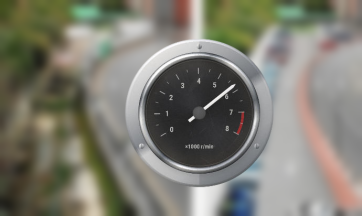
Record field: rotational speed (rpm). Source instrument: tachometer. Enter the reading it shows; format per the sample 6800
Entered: 5750
